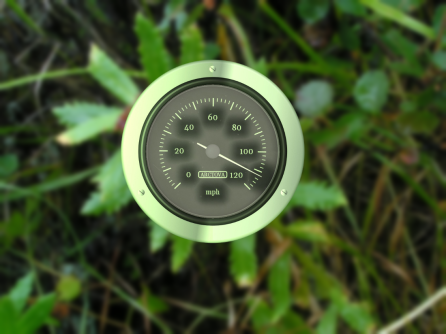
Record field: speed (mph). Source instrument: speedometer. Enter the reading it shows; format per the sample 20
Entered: 112
